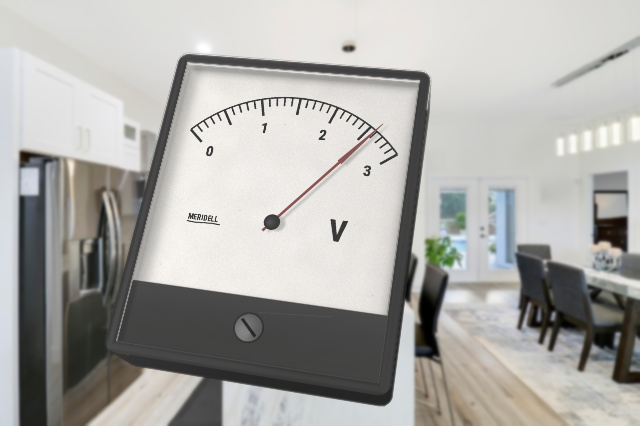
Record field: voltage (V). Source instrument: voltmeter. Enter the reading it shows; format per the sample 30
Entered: 2.6
